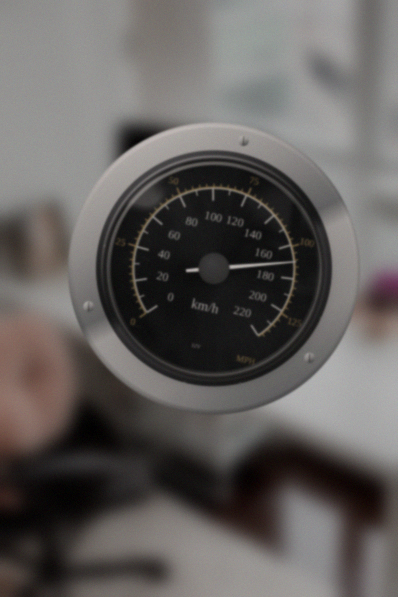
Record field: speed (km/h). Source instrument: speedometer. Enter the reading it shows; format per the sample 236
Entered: 170
